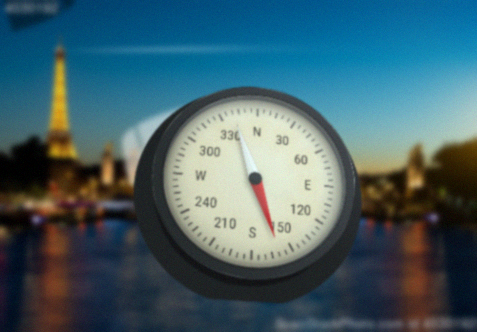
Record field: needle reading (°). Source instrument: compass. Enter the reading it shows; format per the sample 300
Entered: 160
